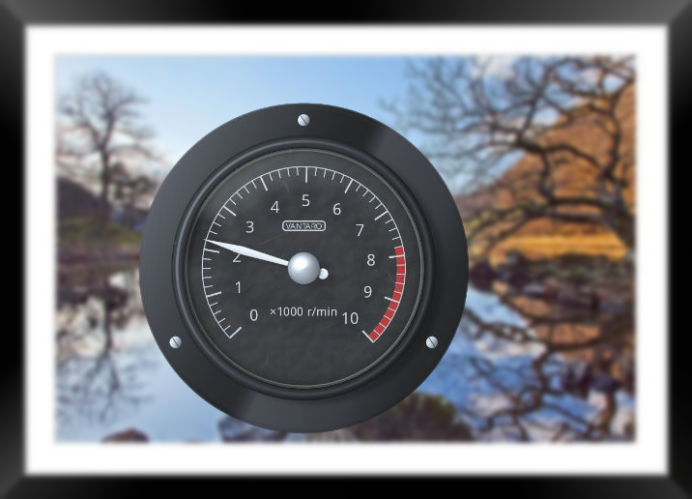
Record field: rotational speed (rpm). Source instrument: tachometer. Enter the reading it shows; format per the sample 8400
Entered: 2200
